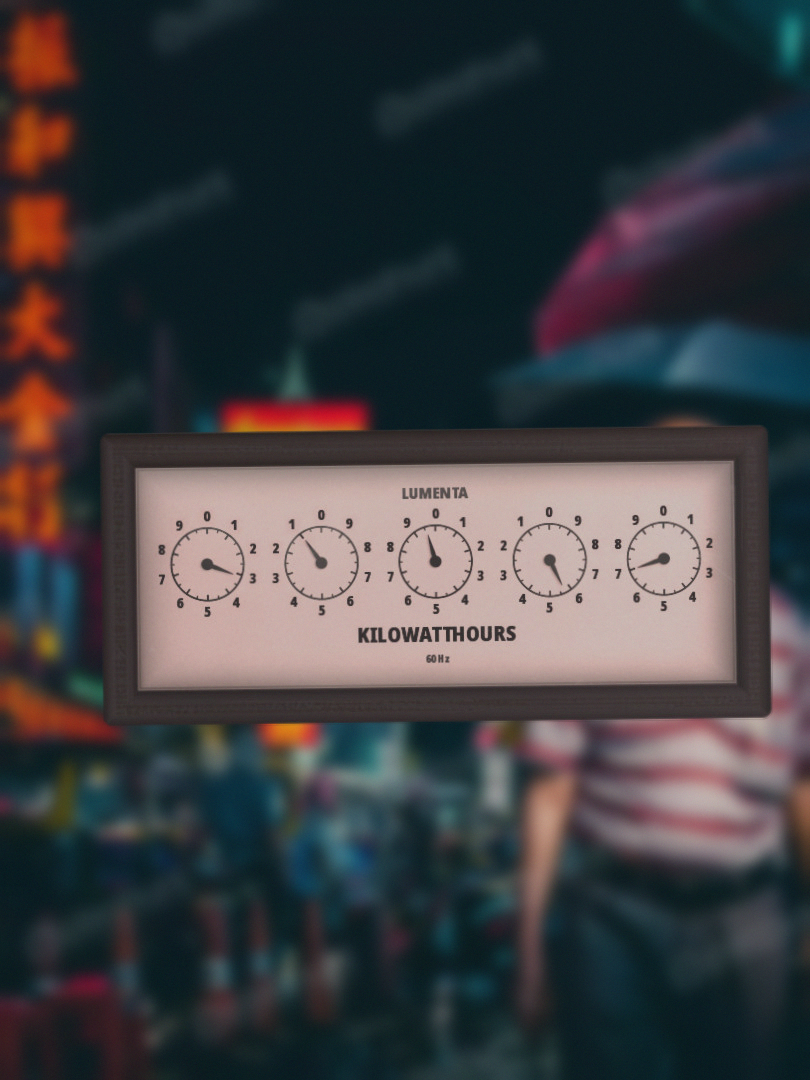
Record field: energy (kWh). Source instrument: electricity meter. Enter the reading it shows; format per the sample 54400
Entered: 30957
